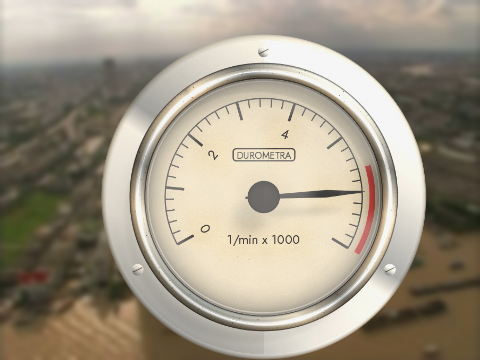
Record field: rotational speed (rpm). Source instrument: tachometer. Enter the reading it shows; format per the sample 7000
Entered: 6000
